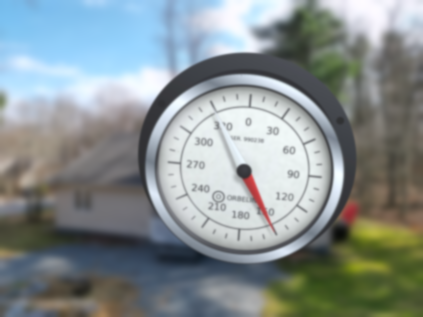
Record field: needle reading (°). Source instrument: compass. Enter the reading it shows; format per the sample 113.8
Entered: 150
